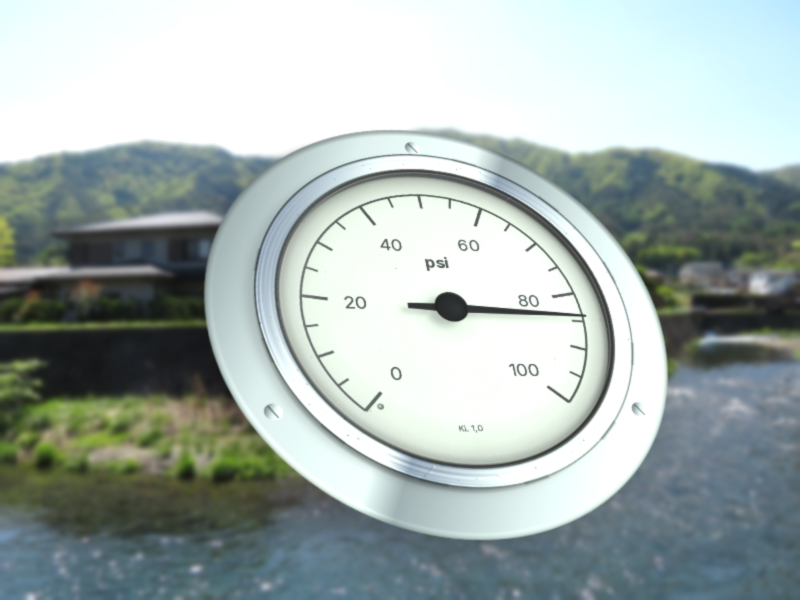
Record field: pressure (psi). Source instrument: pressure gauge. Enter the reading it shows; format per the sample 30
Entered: 85
